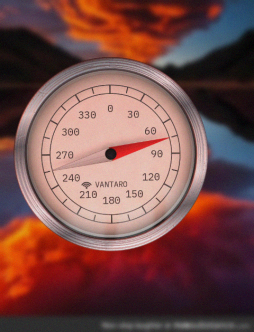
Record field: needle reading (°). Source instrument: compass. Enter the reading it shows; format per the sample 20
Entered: 75
